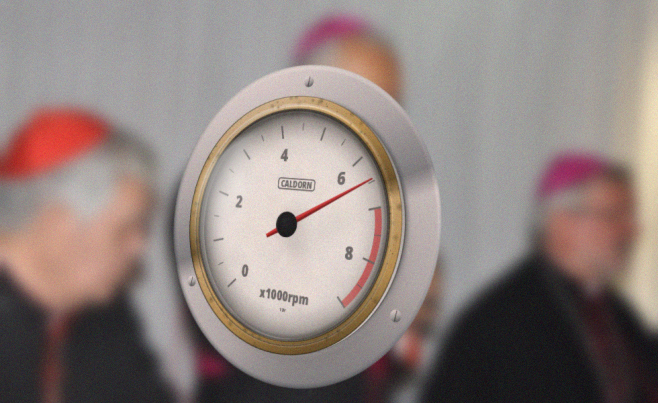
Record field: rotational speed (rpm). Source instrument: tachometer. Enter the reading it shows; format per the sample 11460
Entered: 6500
